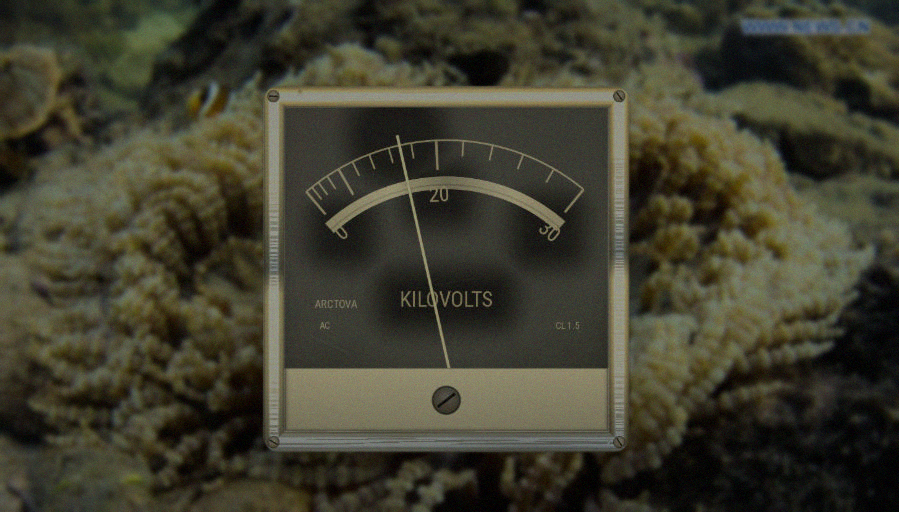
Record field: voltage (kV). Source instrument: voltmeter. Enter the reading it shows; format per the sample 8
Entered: 17
